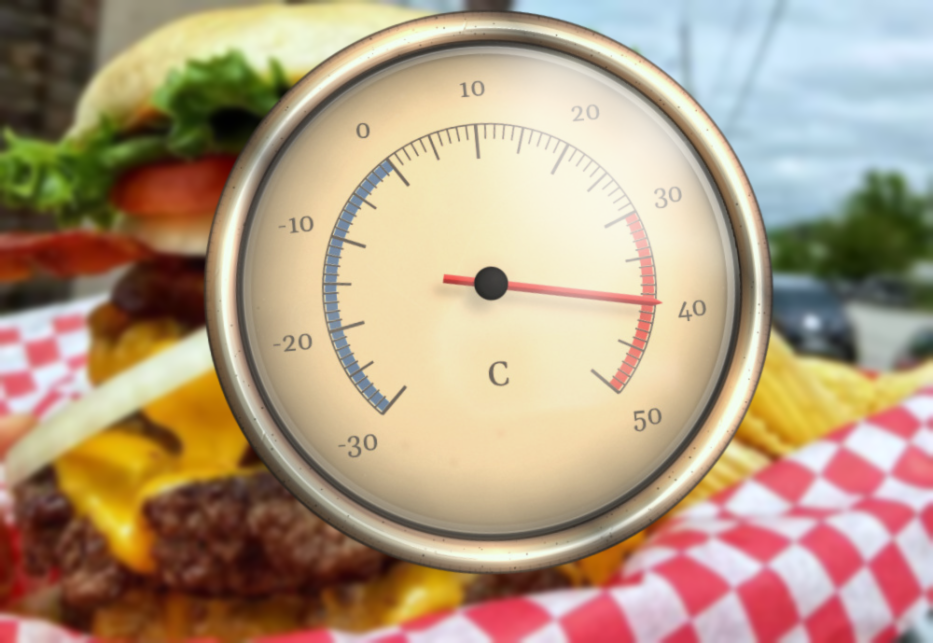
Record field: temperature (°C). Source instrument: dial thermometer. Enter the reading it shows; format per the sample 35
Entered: 40
